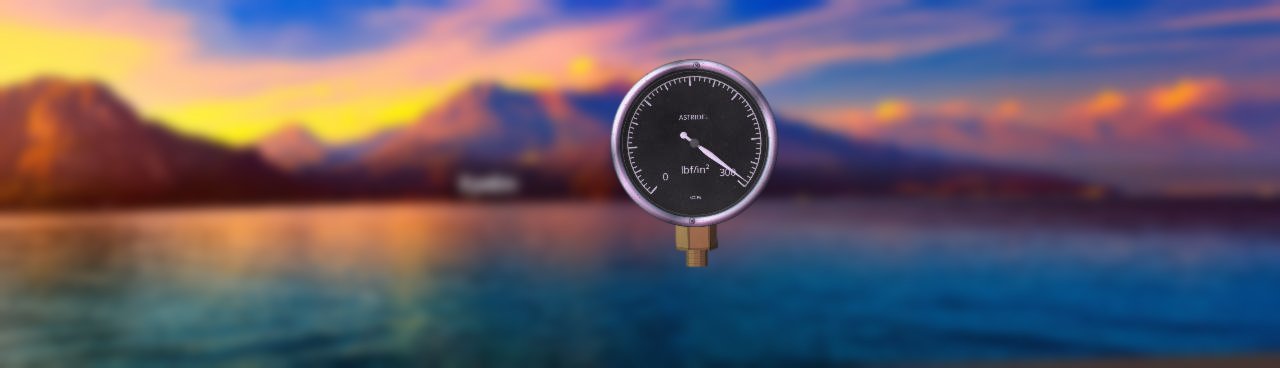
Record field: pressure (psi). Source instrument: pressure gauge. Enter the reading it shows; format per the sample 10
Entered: 295
